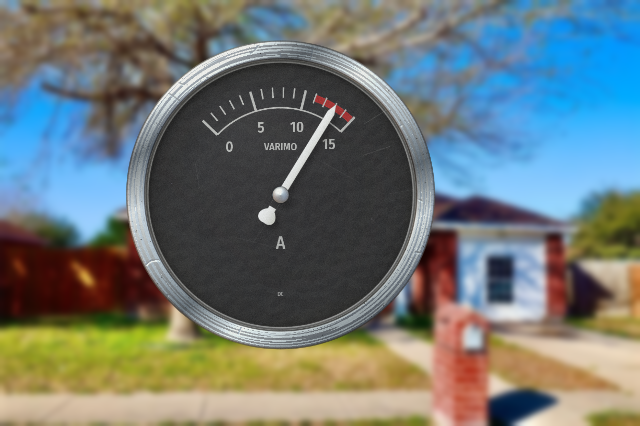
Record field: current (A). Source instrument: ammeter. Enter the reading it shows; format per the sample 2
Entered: 13
